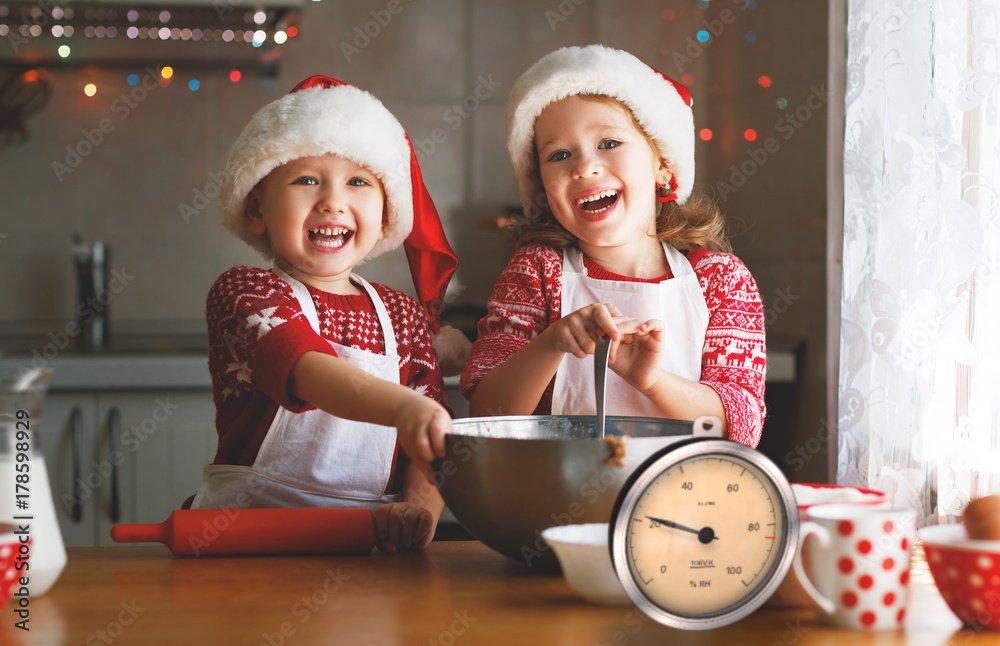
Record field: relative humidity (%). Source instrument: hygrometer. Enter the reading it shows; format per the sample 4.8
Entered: 22
